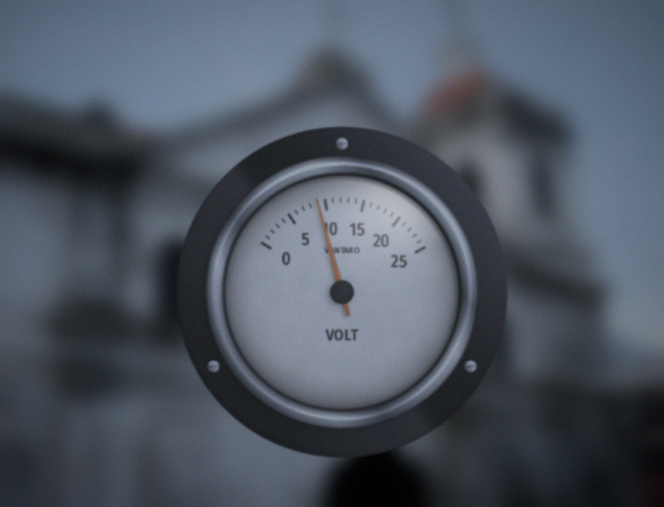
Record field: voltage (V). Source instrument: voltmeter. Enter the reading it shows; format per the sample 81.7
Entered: 9
